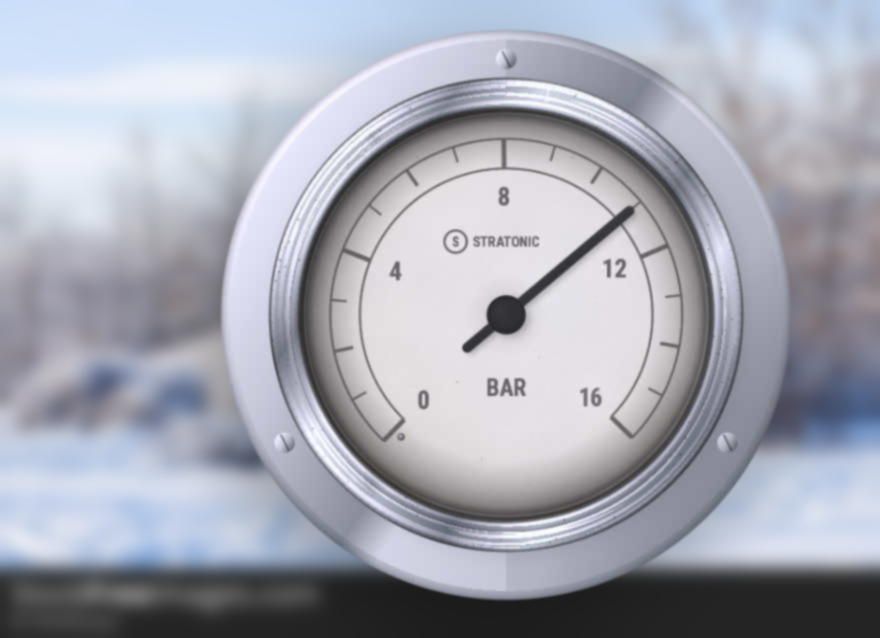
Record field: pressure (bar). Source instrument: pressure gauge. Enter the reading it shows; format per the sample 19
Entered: 11
